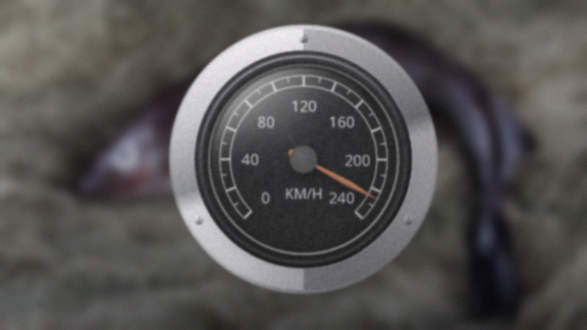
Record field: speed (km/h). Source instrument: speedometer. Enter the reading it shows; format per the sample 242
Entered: 225
